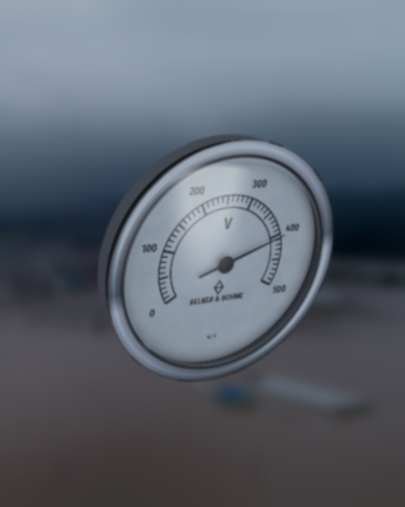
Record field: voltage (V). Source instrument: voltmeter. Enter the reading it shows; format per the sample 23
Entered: 400
